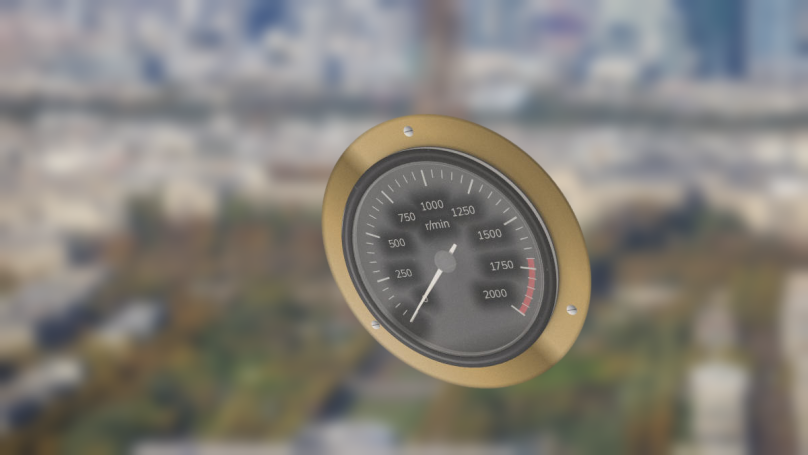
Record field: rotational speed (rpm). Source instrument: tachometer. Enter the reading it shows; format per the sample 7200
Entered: 0
